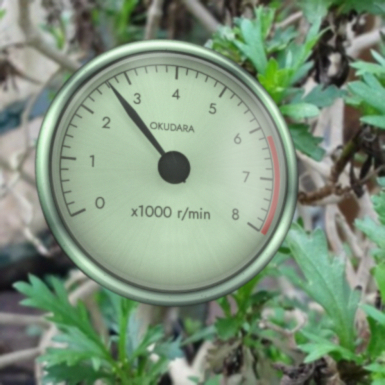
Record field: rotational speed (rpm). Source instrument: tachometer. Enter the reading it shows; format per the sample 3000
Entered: 2600
